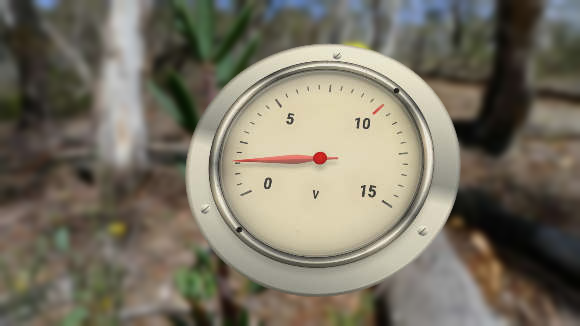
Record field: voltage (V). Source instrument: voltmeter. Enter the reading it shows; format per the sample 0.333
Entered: 1.5
